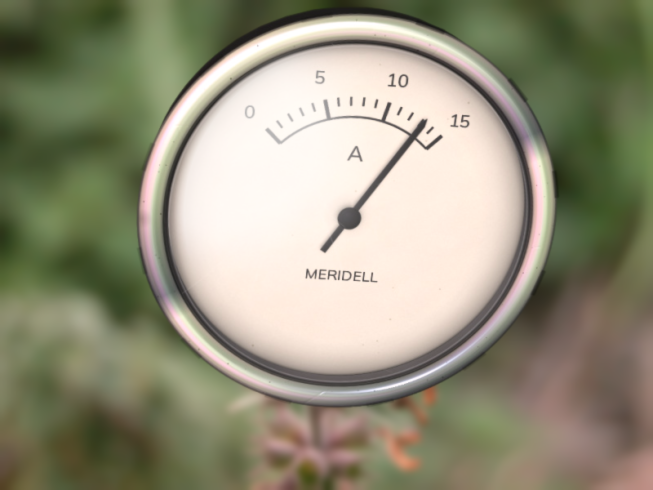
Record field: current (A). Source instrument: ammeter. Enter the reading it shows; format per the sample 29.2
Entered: 13
